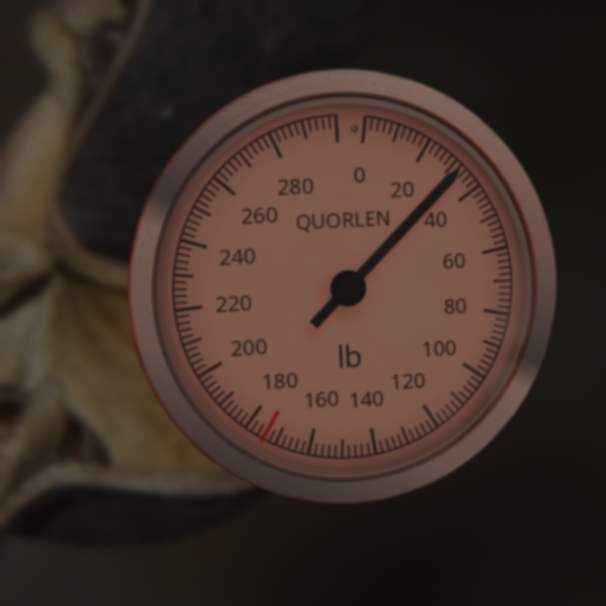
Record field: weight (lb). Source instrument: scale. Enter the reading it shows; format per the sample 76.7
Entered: 32
